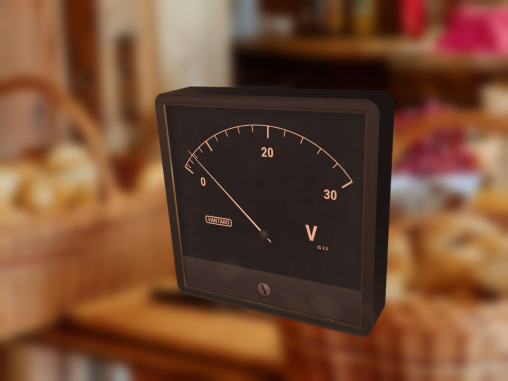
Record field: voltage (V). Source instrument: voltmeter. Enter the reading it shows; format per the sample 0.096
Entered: 6
